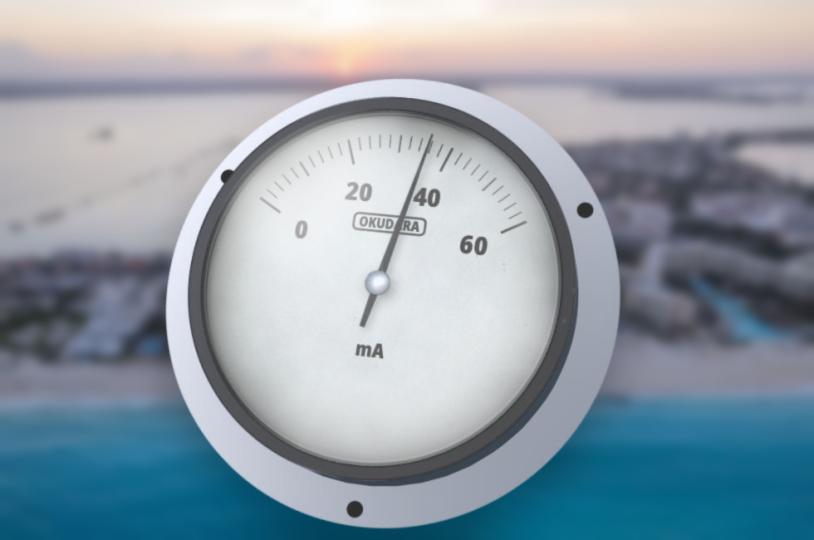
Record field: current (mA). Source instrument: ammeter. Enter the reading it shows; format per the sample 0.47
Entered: 36
